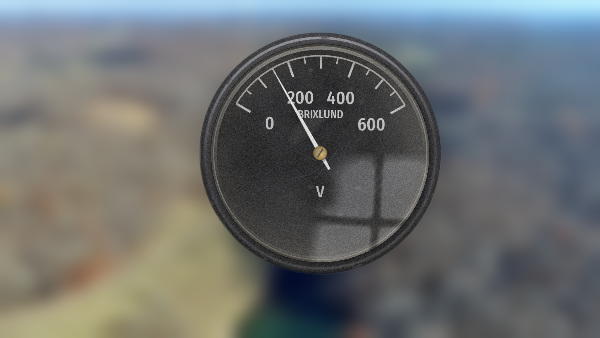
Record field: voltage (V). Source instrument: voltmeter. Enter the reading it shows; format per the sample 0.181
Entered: 150
